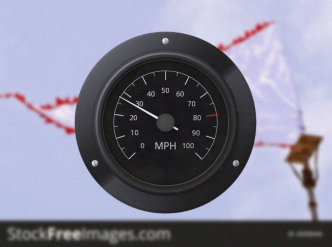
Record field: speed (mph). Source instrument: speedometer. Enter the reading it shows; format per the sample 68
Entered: 27.5
